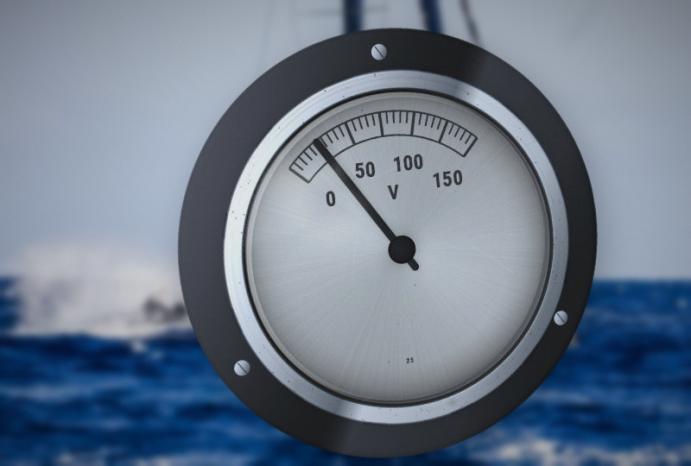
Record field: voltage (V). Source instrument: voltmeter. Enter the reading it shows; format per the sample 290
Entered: 25
